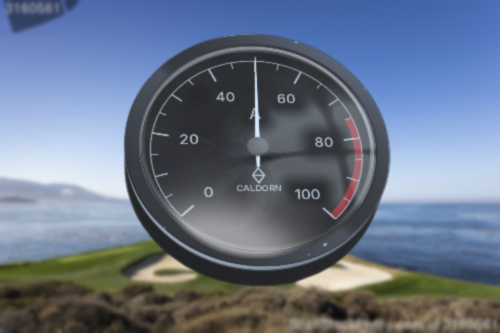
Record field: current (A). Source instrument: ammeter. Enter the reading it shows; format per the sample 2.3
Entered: 50
